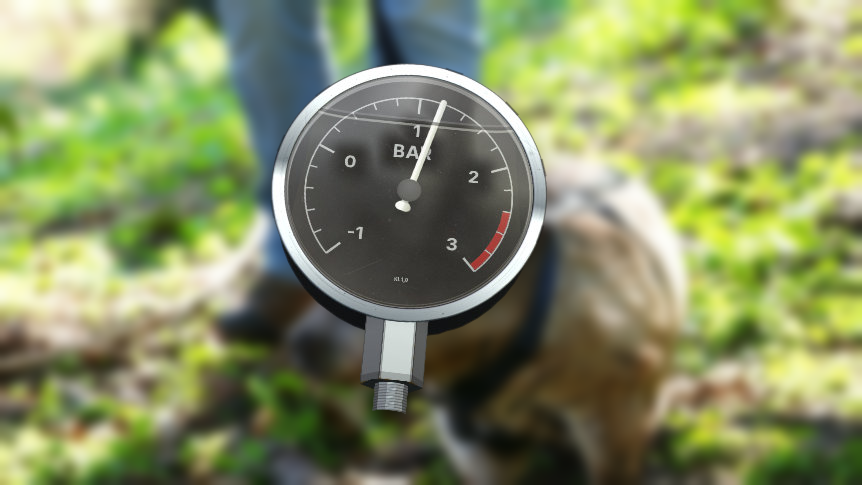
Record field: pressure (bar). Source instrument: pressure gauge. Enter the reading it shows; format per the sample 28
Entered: 1.2
